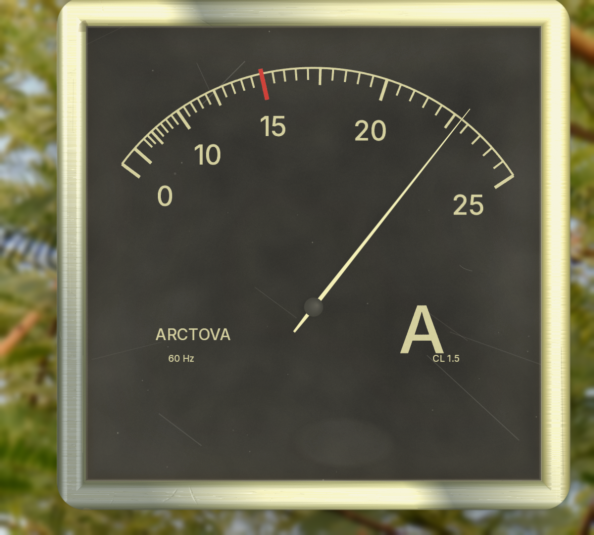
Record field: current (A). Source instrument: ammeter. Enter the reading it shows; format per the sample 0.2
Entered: 22.75
